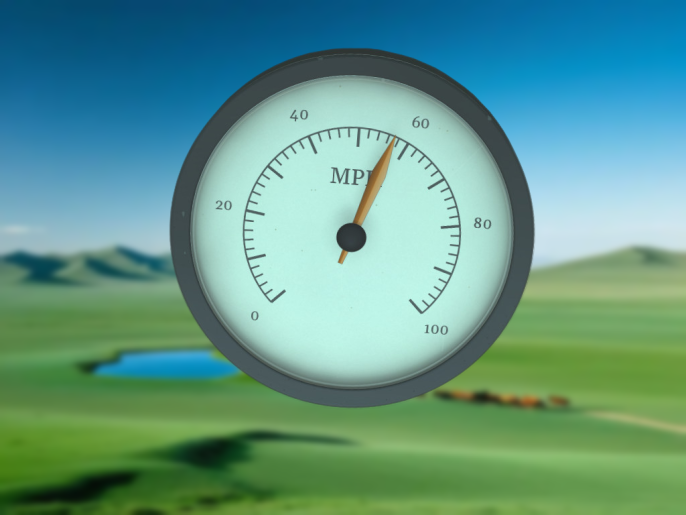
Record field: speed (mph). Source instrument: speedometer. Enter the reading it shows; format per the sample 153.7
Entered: 57
